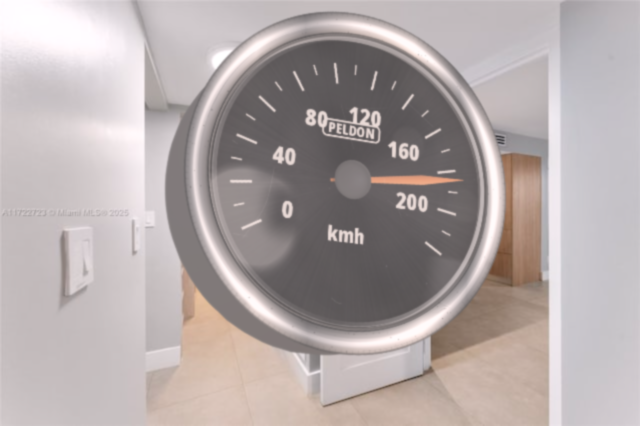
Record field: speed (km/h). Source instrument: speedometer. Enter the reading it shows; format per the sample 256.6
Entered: 185
